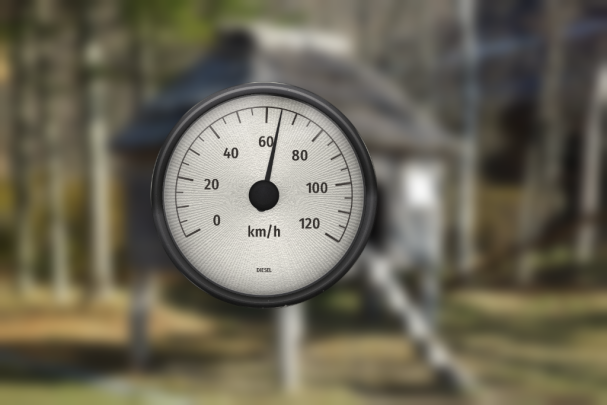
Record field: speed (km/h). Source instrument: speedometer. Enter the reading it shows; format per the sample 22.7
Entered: 65
